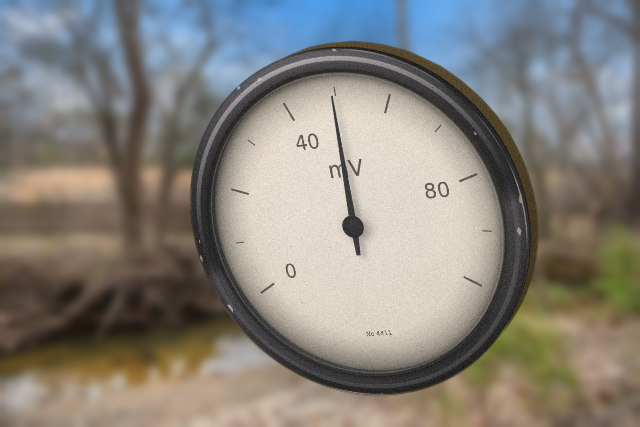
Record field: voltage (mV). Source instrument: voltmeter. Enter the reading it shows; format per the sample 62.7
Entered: 50
